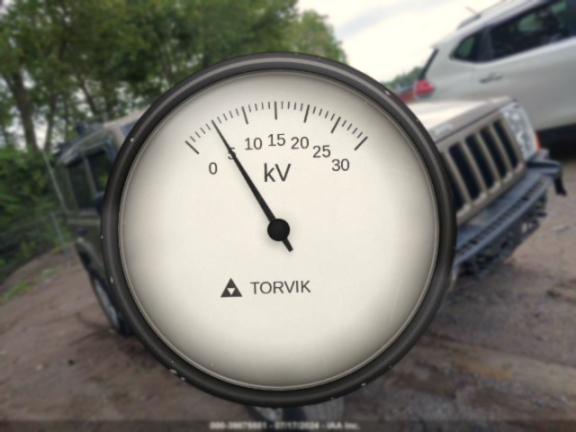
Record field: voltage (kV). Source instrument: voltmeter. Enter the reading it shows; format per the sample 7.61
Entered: 5
